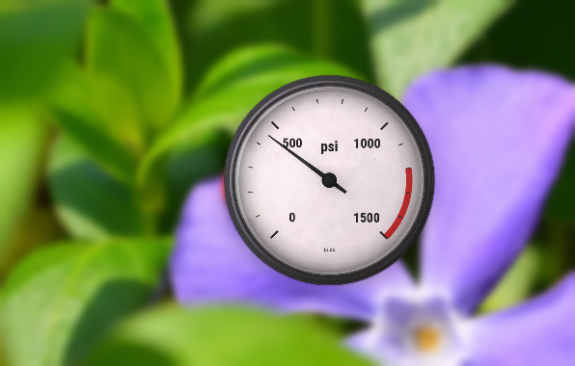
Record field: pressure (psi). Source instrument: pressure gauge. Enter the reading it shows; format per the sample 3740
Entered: 450
